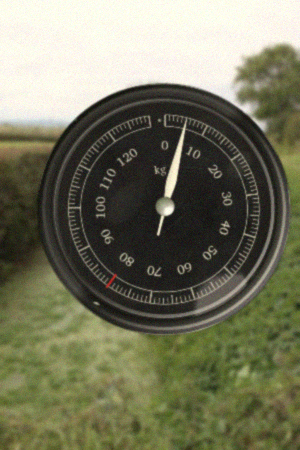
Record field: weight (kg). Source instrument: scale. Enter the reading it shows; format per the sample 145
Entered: 5
